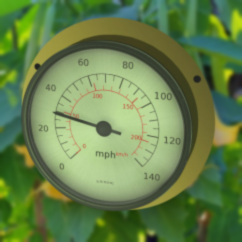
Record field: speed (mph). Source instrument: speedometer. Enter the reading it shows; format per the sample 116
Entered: 30
